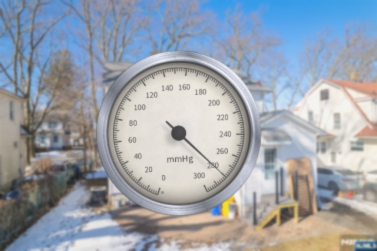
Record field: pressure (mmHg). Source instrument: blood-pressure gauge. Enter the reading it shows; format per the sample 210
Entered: 280
